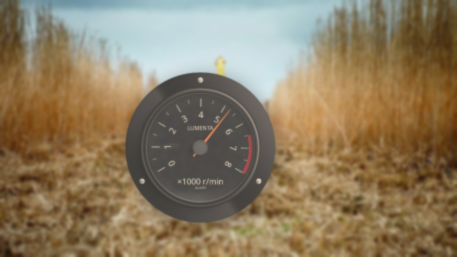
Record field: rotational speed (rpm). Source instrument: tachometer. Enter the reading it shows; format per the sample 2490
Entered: 5250
